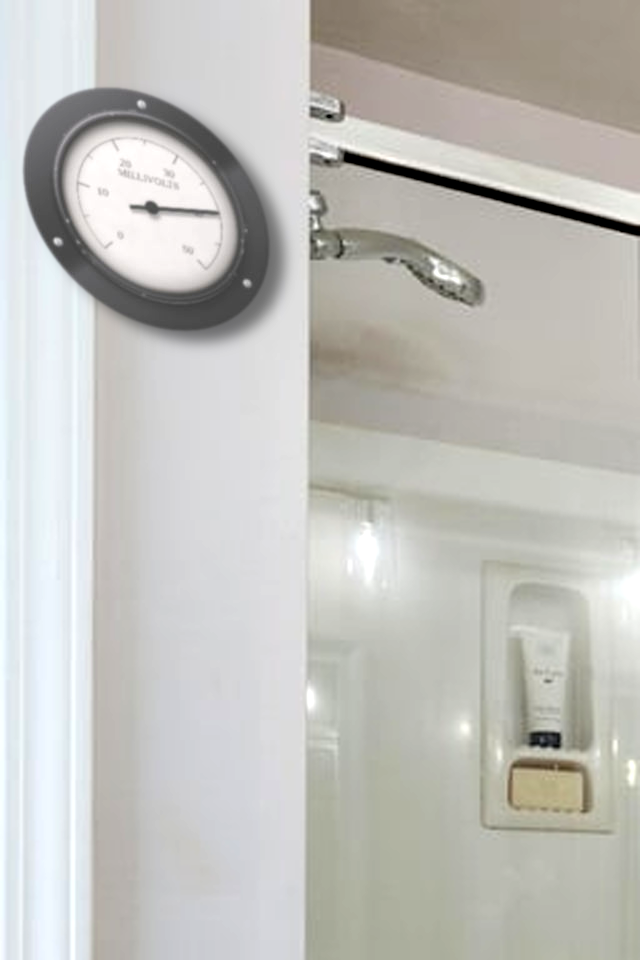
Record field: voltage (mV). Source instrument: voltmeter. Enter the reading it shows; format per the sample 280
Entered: 40
